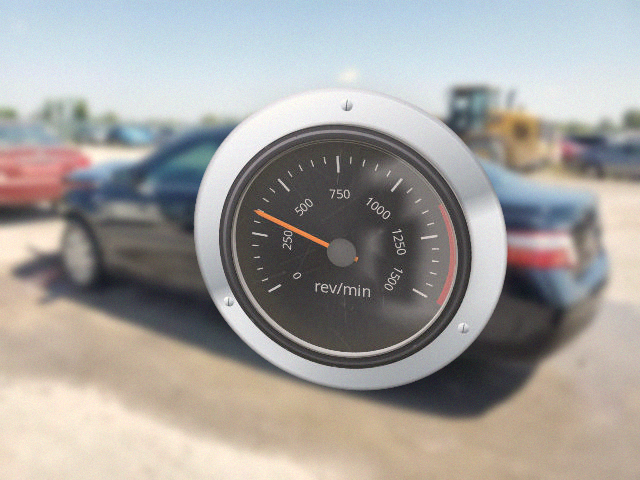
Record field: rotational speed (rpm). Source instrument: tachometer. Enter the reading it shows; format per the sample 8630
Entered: 350
